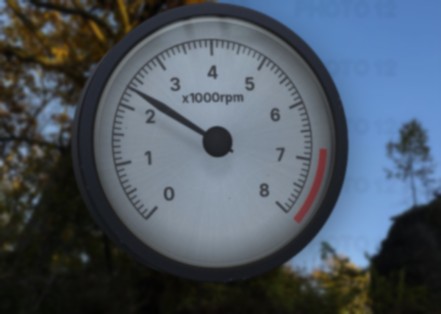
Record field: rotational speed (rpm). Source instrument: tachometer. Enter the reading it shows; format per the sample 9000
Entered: 2300
